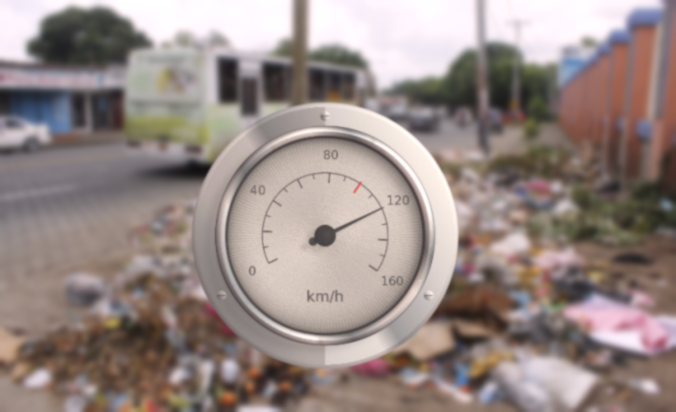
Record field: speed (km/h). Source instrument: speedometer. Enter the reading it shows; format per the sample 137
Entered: 120
